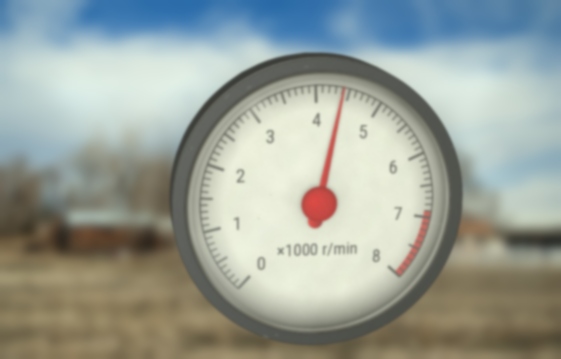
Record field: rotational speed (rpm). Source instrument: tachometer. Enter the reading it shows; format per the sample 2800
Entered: 4400
